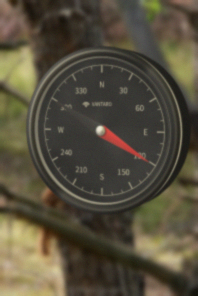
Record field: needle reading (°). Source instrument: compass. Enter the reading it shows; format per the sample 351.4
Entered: 120
